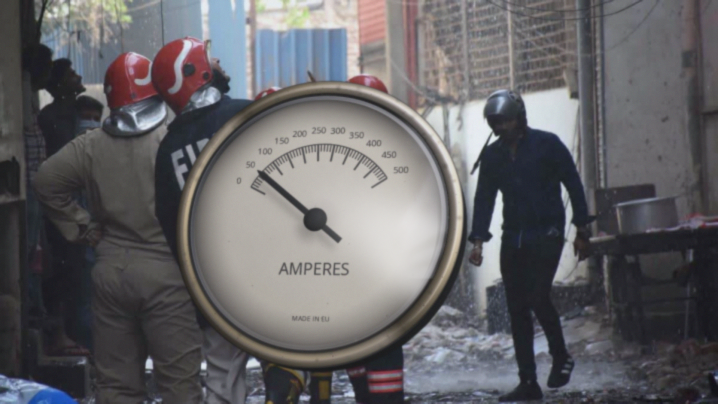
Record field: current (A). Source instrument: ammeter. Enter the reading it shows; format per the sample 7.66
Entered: 50
